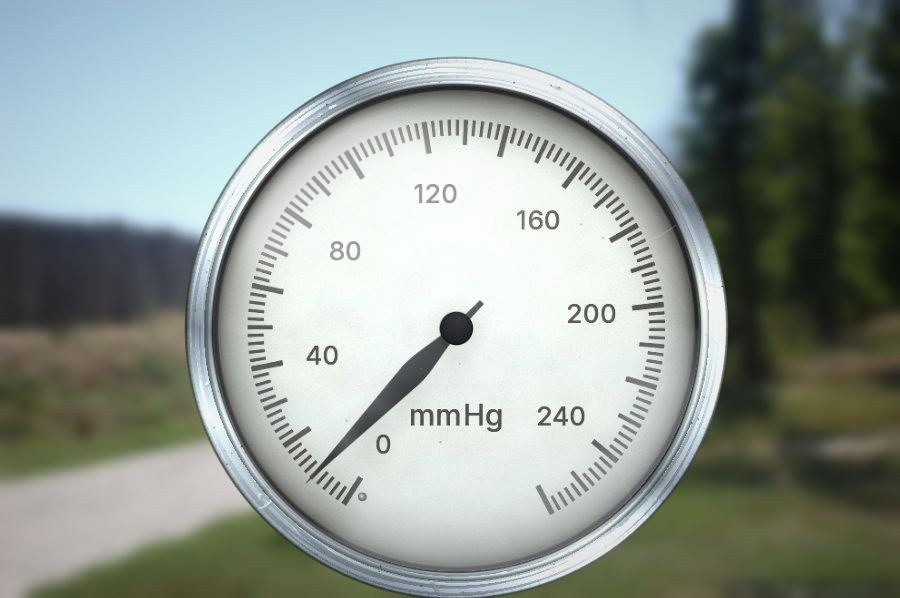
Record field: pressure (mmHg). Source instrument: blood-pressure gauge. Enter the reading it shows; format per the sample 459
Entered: 10
